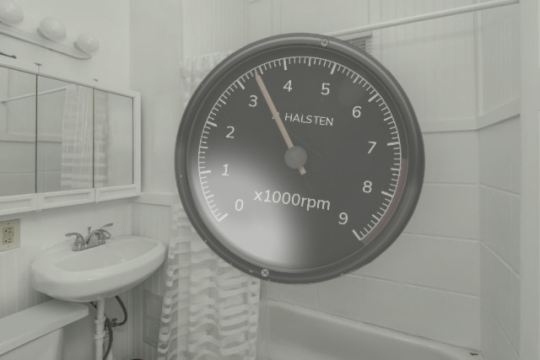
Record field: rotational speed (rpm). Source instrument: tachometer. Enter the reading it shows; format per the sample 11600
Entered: 3400
